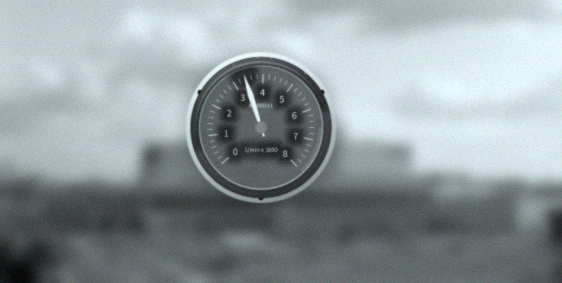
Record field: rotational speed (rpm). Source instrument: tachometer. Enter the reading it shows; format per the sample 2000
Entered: 3400
